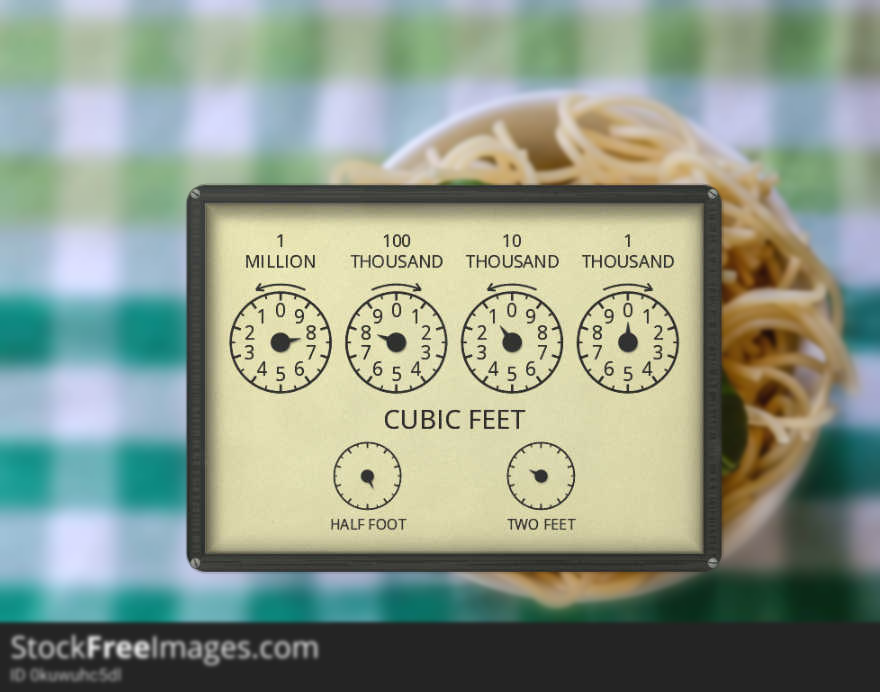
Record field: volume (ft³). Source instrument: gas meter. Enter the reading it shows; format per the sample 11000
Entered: 781000
